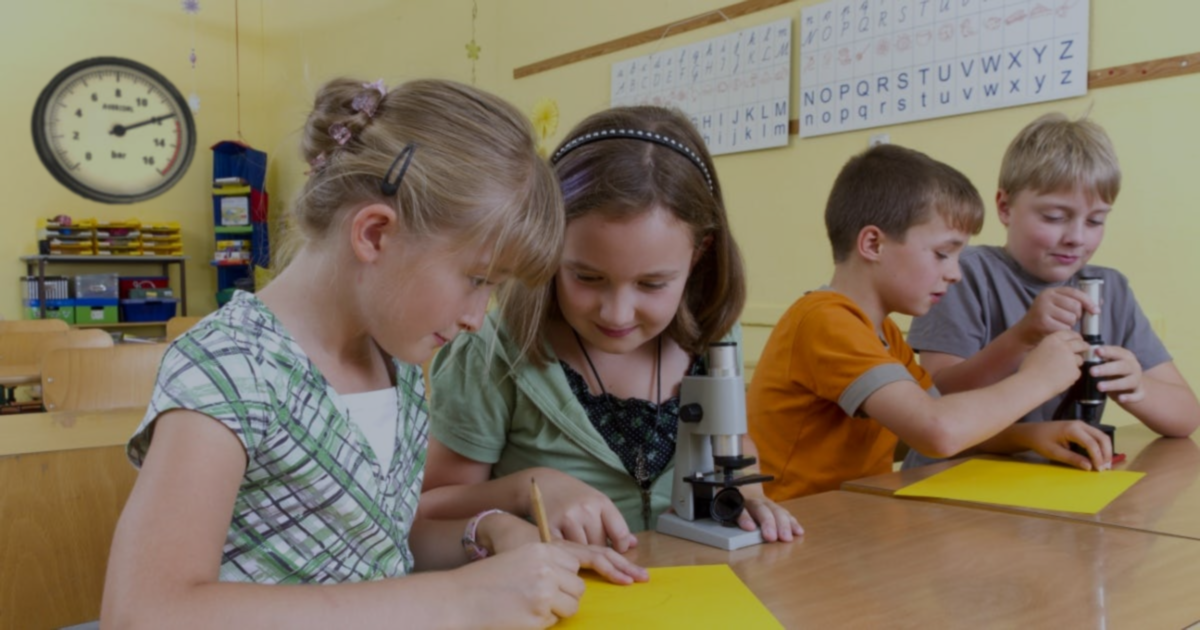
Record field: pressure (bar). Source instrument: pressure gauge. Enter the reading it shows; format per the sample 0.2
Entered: 12
